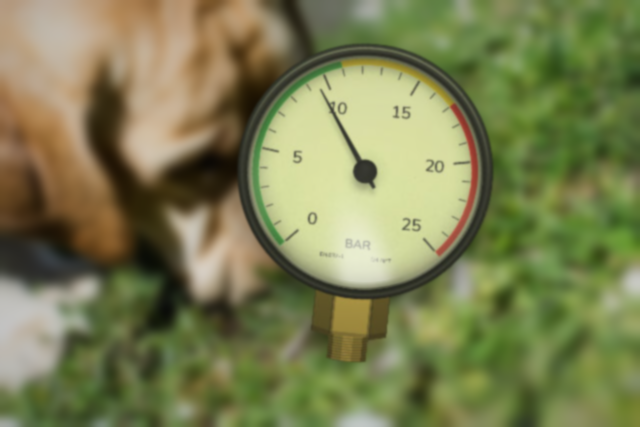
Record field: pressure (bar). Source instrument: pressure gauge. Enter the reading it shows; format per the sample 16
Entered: 9.5
